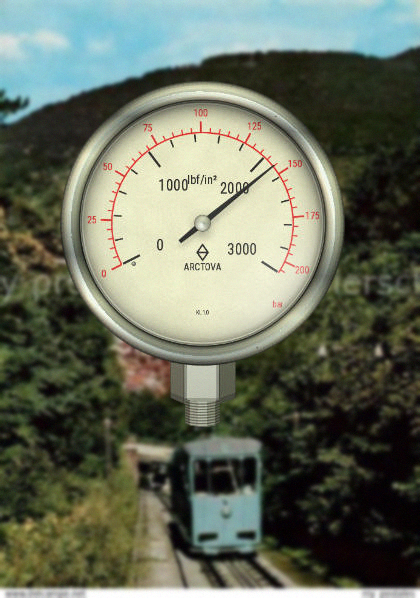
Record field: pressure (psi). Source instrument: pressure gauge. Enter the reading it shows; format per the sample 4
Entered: 2100
